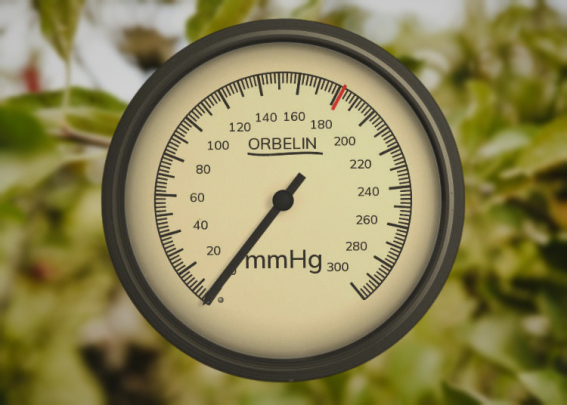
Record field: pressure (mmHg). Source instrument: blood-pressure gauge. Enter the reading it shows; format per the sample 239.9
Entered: 2
